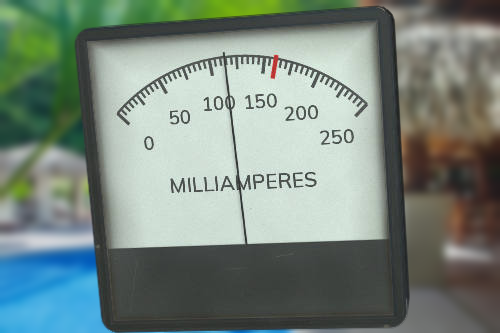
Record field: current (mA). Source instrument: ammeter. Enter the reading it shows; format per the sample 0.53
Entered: 115
